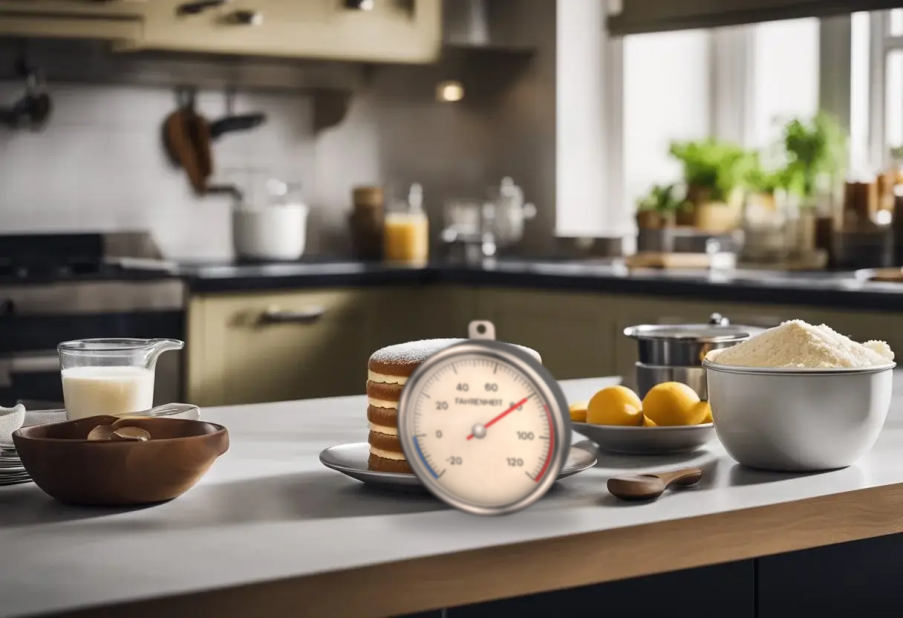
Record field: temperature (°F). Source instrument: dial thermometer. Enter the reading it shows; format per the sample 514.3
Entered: 80
